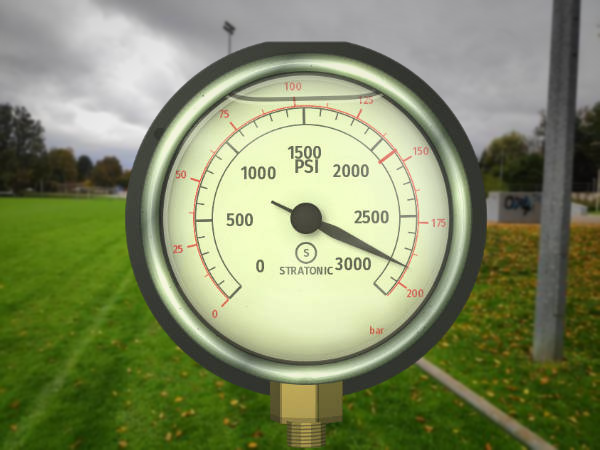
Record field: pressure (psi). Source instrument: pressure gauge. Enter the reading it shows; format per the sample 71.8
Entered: 2800
